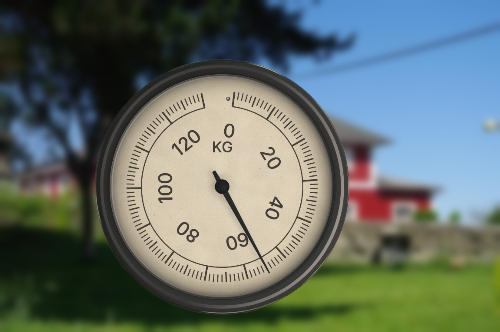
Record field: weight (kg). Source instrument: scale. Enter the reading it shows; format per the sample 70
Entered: 55
